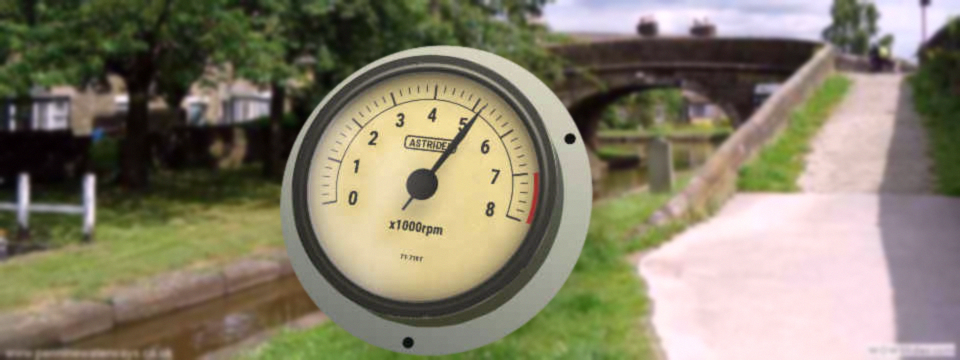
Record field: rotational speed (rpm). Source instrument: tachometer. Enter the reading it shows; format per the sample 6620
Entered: 5200
